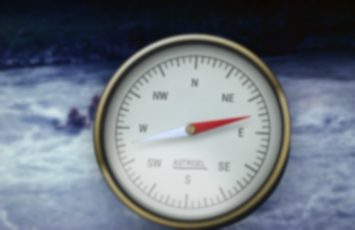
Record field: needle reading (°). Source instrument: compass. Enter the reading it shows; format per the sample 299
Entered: 75
